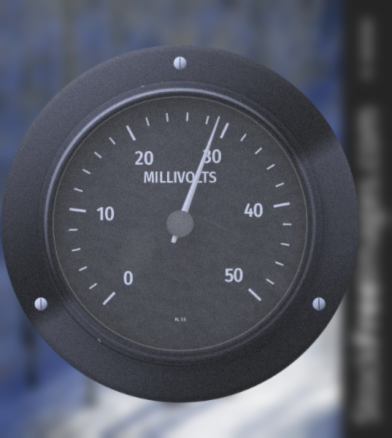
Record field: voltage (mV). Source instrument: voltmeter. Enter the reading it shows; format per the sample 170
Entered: 29
